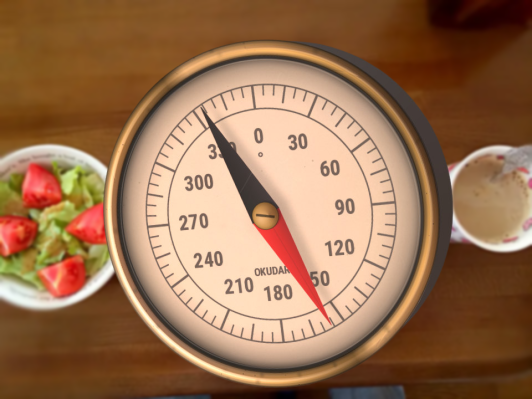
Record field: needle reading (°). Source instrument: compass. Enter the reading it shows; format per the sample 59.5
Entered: 155
